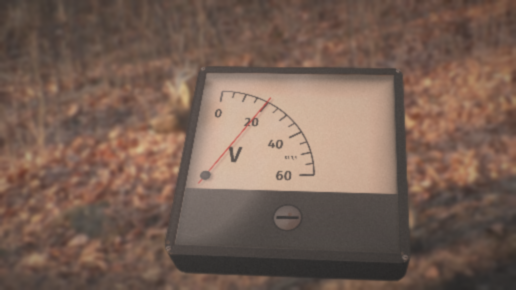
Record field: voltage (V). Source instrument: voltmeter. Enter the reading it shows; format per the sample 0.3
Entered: 20
